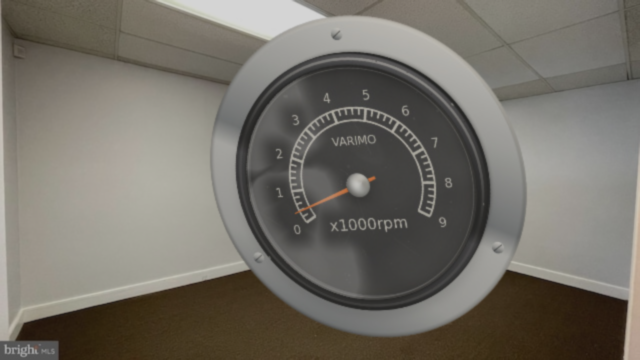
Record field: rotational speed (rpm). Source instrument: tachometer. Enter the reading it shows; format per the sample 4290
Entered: 400
